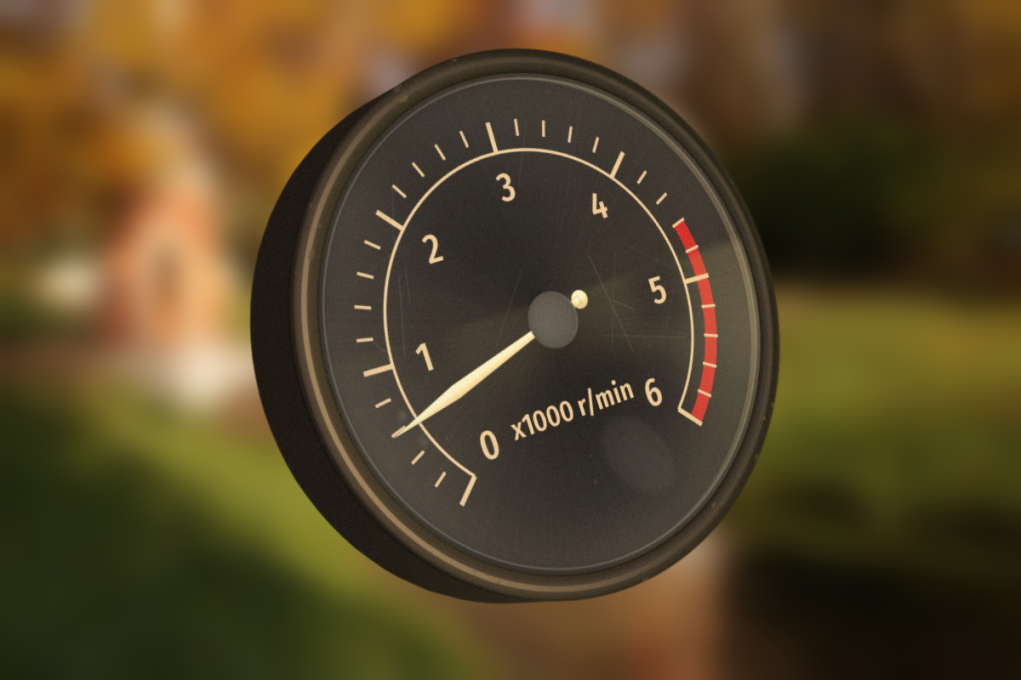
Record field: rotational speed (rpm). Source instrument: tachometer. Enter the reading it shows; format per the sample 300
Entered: 600
